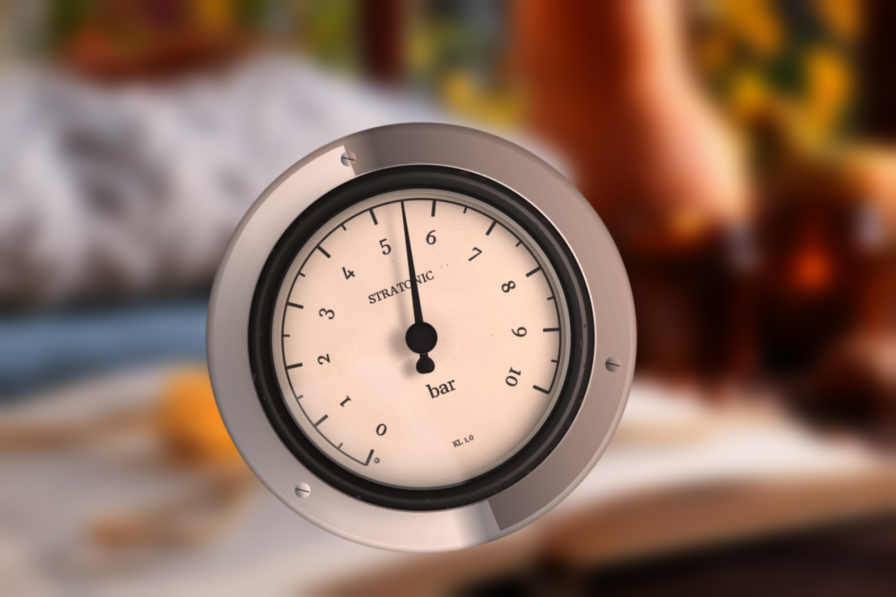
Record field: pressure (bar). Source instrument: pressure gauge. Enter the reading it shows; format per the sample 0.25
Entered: 5.5
